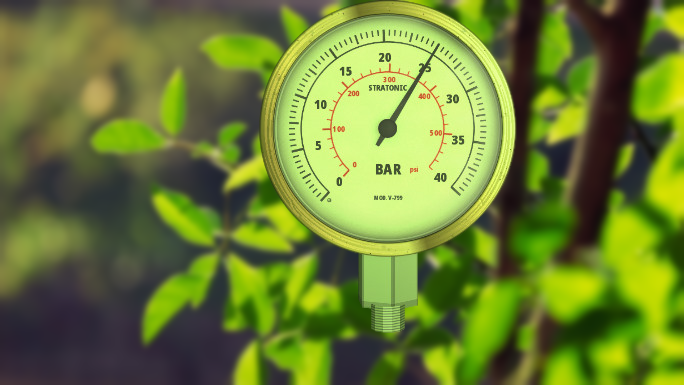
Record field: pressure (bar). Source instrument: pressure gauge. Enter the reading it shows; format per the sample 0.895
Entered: 25
